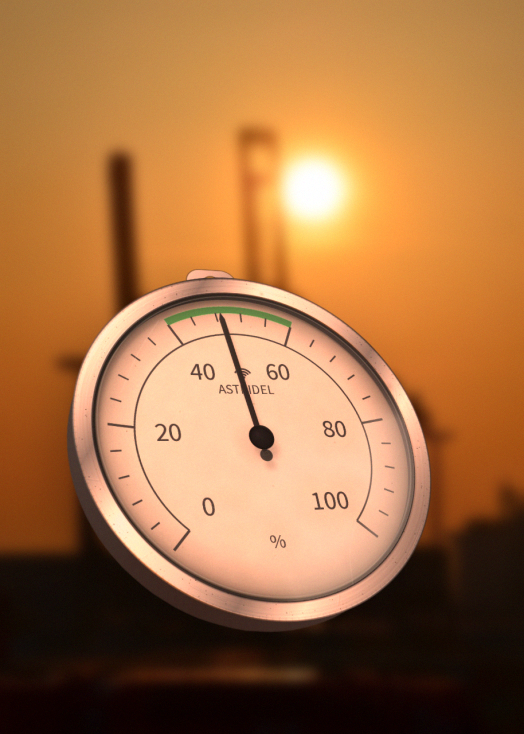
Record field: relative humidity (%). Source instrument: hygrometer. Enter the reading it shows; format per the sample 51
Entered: 48
